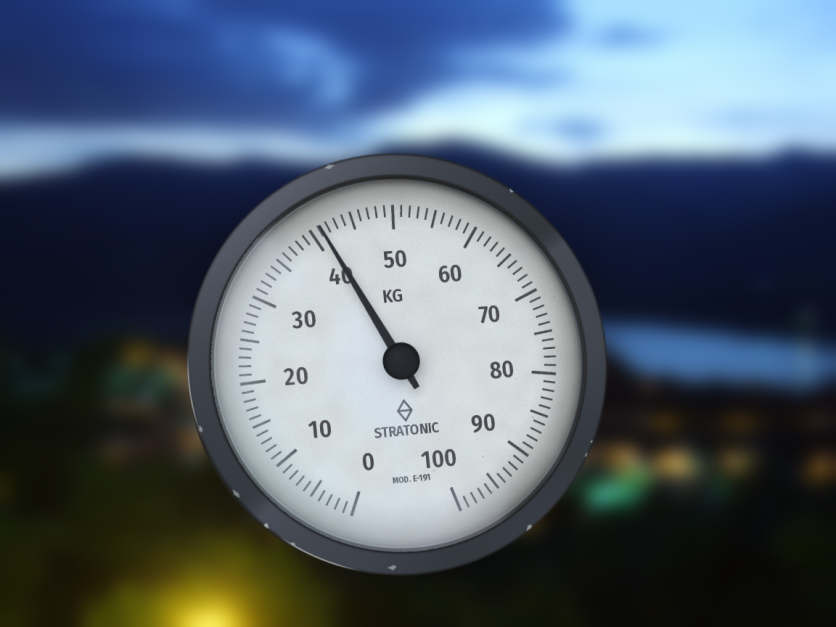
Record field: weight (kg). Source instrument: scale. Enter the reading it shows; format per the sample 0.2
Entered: 41
